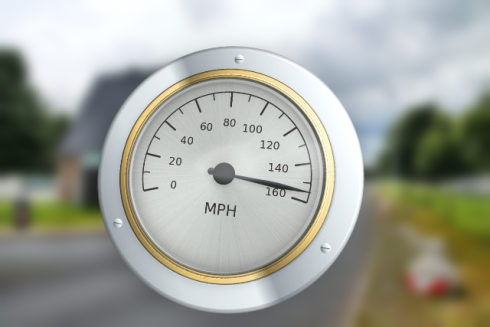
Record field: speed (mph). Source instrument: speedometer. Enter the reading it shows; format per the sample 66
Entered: 155
